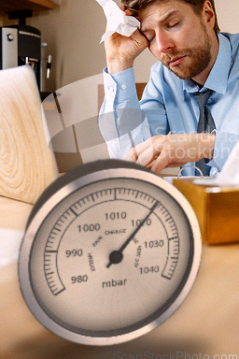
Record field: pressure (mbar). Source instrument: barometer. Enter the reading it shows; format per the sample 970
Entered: 1020
